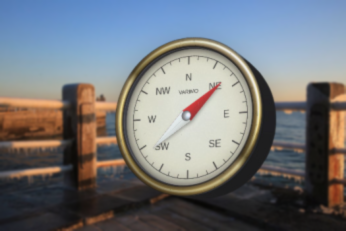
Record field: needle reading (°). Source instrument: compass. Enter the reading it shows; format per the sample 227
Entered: 50
